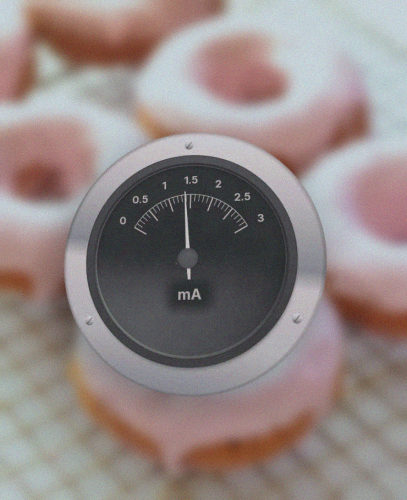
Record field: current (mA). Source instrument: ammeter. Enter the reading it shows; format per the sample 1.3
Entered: 1.4
